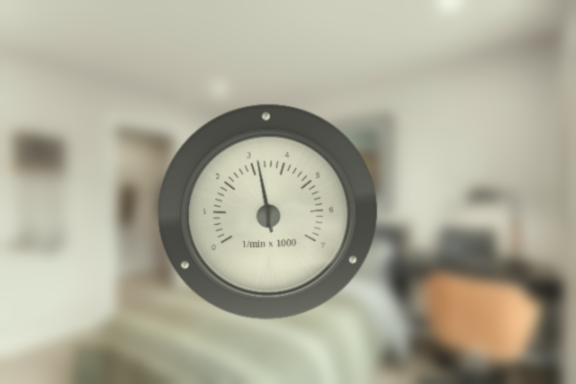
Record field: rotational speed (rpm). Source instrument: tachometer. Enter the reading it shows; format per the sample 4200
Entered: 3200
